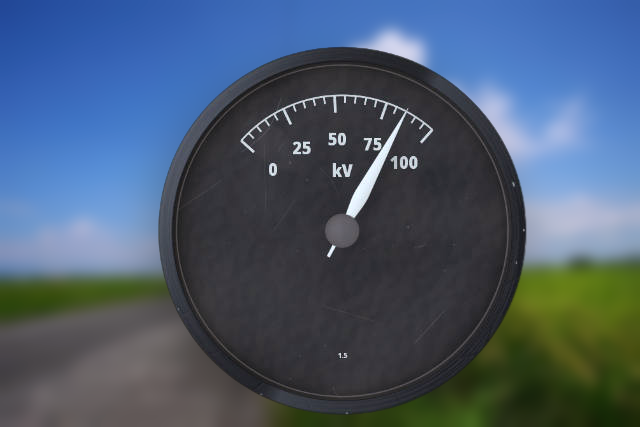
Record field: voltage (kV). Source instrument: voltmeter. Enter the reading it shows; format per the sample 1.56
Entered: 85
